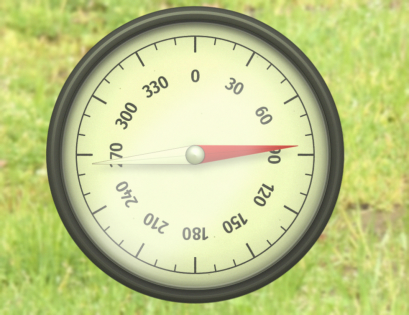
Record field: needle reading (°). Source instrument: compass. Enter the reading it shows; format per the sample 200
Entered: 85
